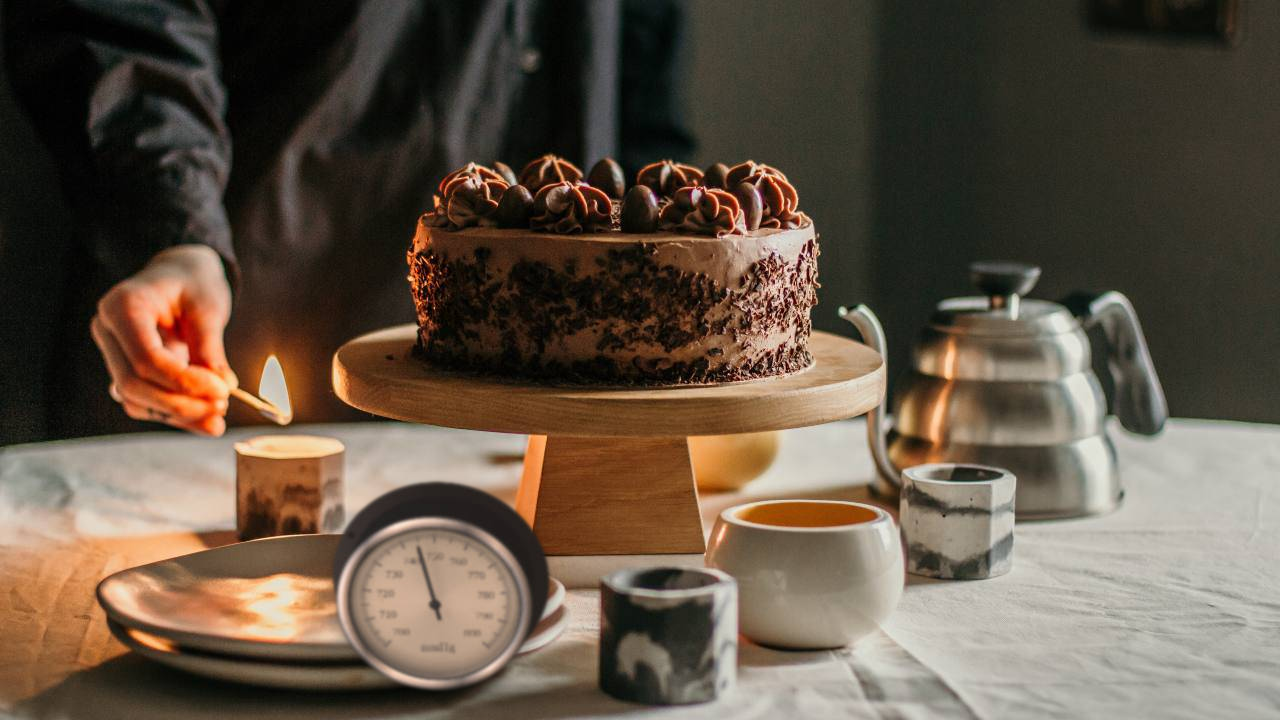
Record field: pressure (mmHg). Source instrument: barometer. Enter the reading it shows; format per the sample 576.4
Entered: 745
